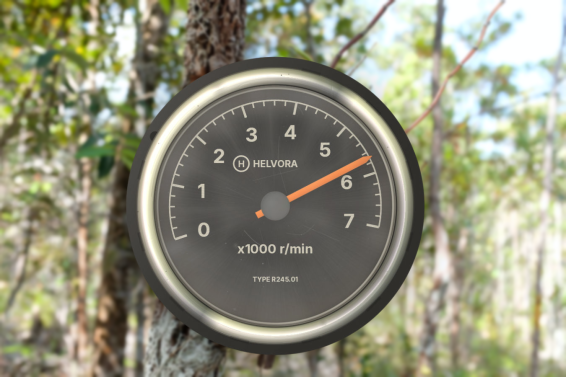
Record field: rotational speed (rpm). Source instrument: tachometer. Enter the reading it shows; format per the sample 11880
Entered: 5700
